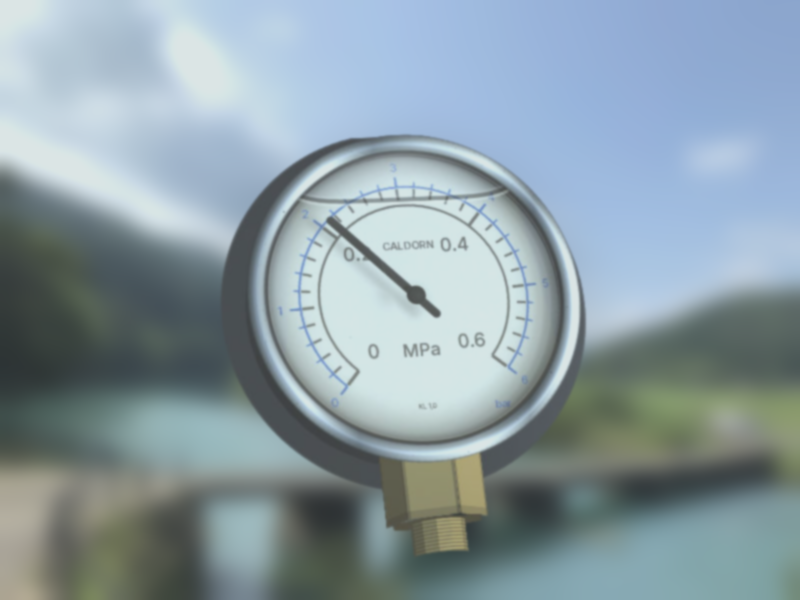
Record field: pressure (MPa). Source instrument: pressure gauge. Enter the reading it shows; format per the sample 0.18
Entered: 0.21
